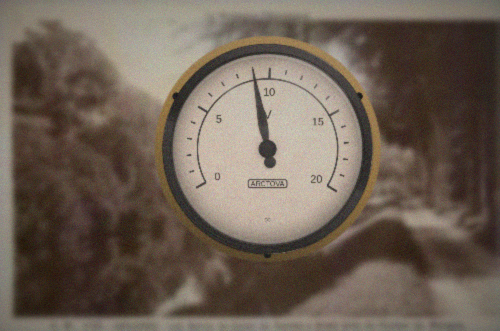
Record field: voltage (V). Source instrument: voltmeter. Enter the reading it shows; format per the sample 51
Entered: 9
